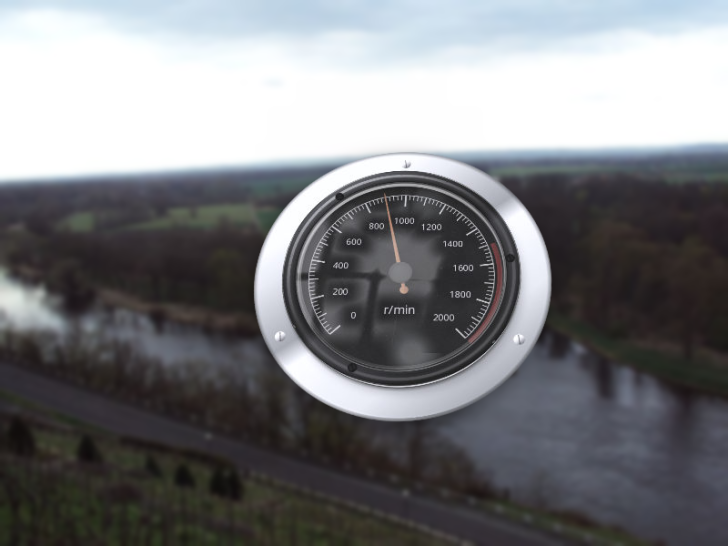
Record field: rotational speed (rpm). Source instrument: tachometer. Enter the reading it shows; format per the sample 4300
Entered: 900
